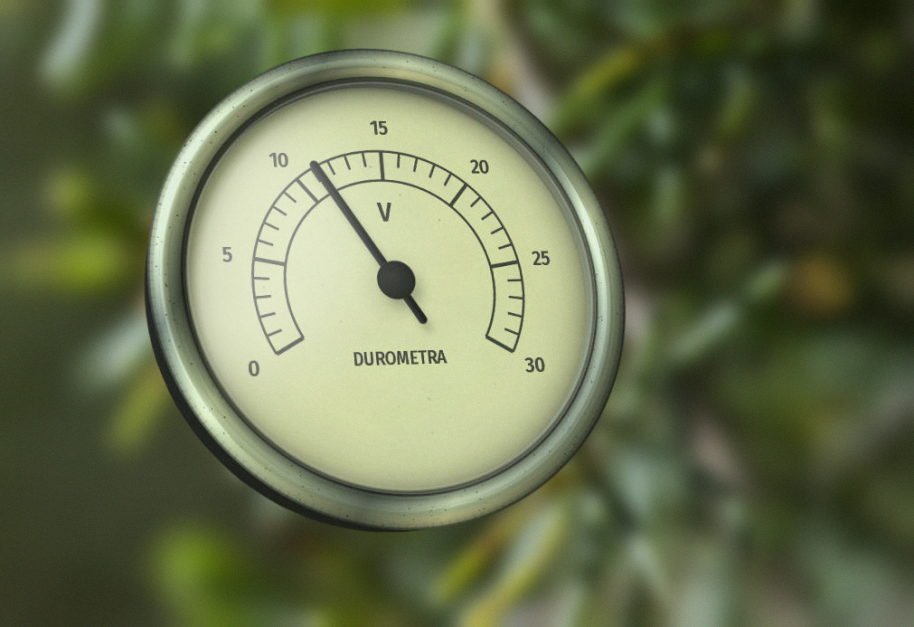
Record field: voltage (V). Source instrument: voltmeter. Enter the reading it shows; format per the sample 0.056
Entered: 11
